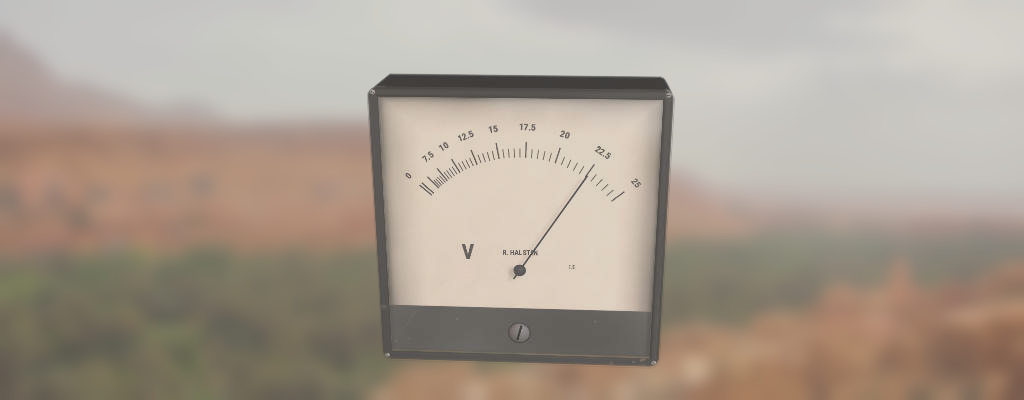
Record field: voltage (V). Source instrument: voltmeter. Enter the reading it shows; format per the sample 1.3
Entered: 22.5
